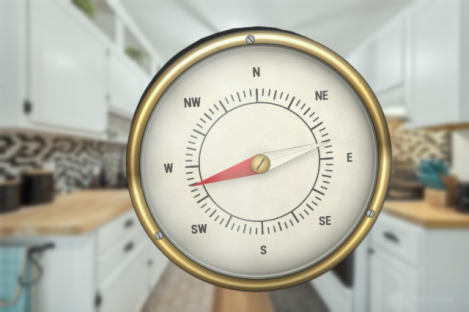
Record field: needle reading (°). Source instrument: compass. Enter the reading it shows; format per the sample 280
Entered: 255
